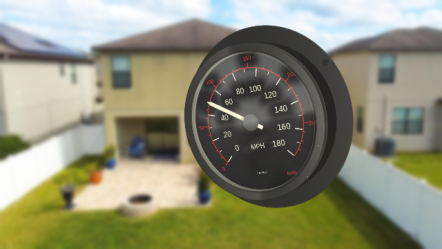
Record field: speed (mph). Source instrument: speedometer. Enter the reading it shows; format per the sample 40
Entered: 50
